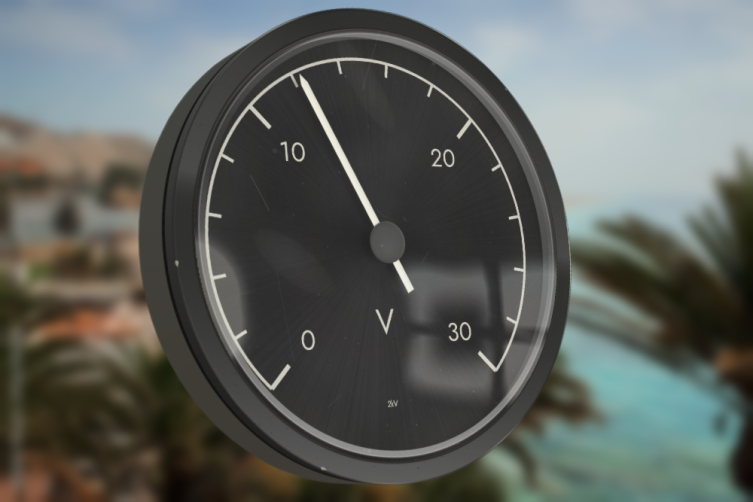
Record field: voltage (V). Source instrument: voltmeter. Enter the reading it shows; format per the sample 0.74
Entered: 12
